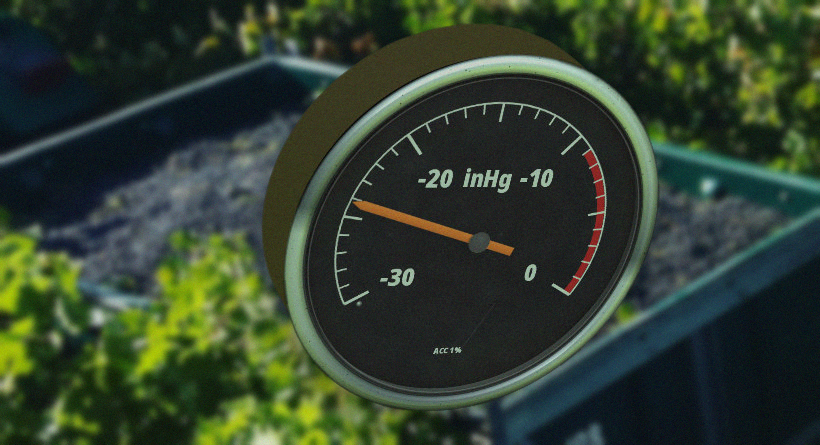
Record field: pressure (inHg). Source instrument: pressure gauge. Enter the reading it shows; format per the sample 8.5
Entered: -24
